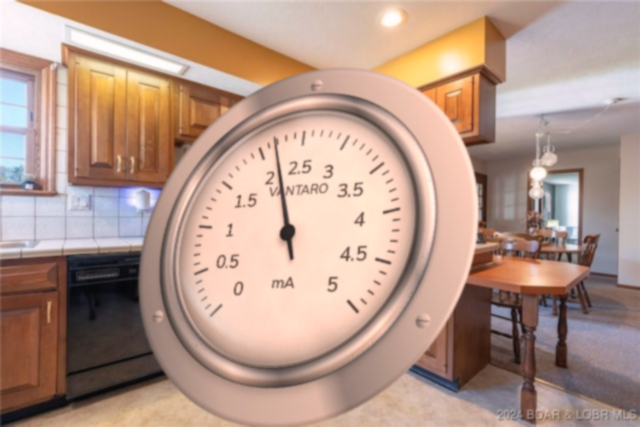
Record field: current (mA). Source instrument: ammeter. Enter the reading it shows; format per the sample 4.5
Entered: 2.2
